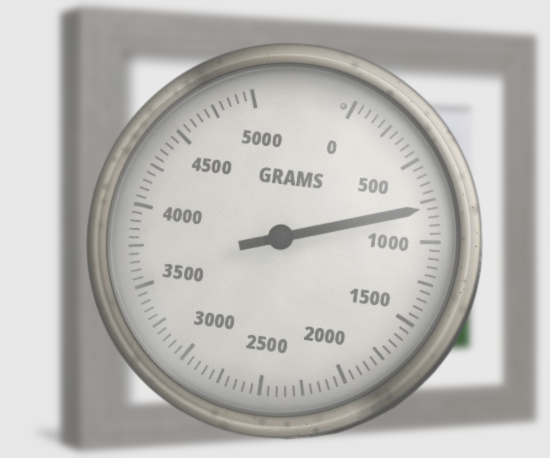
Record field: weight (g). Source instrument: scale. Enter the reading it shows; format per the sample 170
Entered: 800
